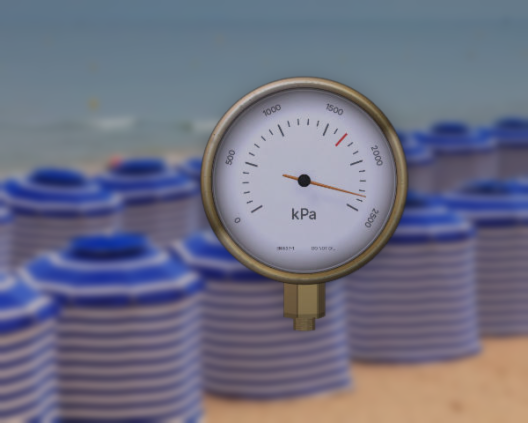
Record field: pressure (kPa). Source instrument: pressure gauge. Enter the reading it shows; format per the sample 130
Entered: 2350
